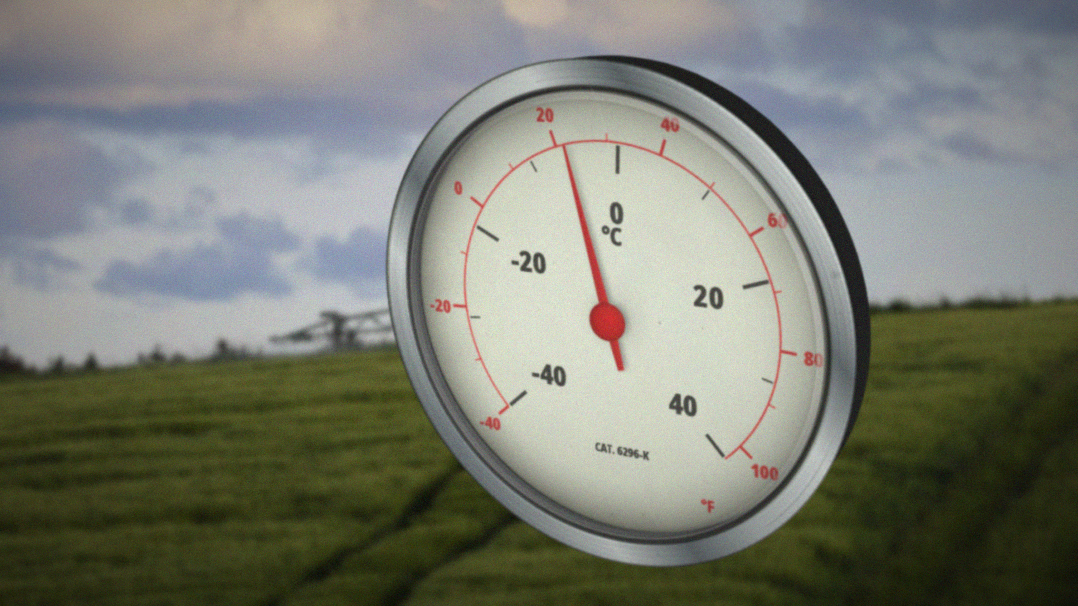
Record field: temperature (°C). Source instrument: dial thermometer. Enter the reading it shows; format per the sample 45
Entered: -5
